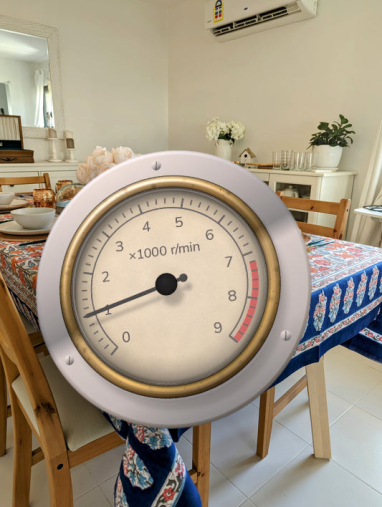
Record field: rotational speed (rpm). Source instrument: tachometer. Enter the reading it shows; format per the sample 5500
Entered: 1000
